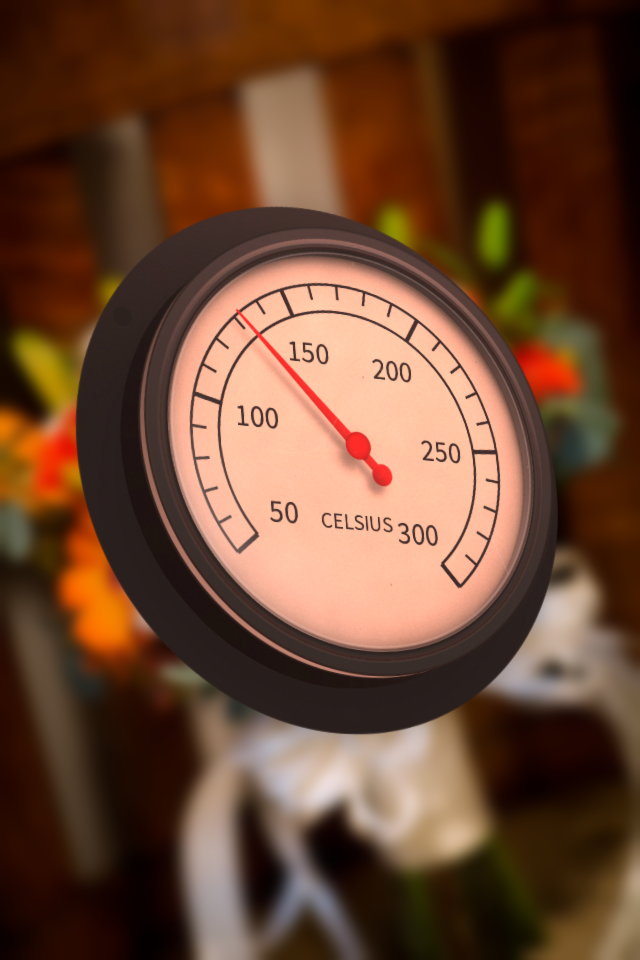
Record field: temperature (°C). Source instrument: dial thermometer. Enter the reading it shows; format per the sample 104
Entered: 130
